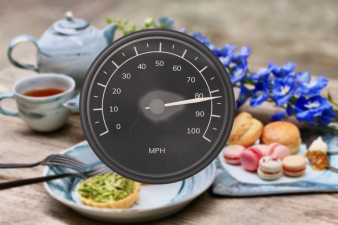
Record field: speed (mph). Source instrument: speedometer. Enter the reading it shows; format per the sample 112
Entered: 82.5
